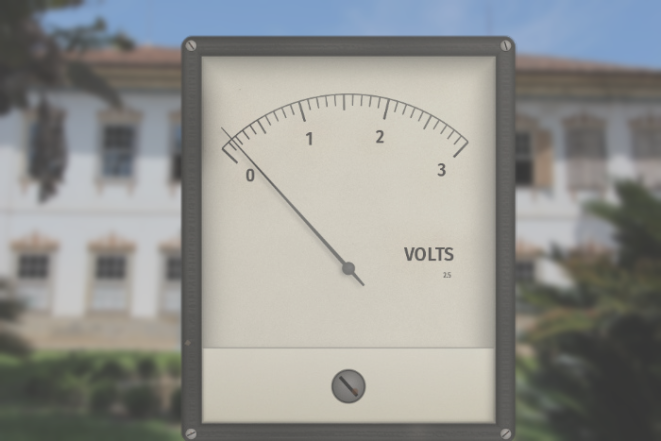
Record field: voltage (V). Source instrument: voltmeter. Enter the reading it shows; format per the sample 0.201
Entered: 0.15
